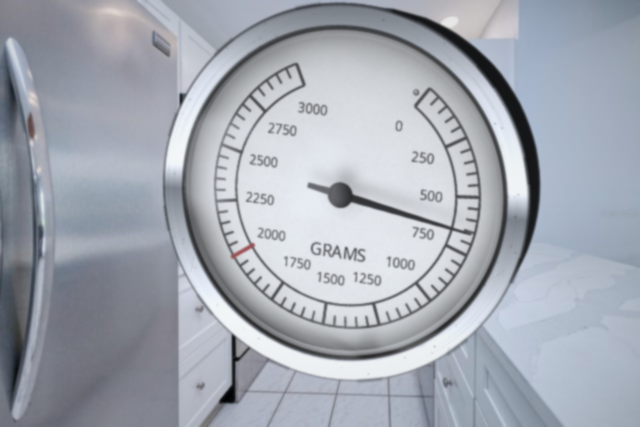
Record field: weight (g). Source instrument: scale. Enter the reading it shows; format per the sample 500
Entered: 650
